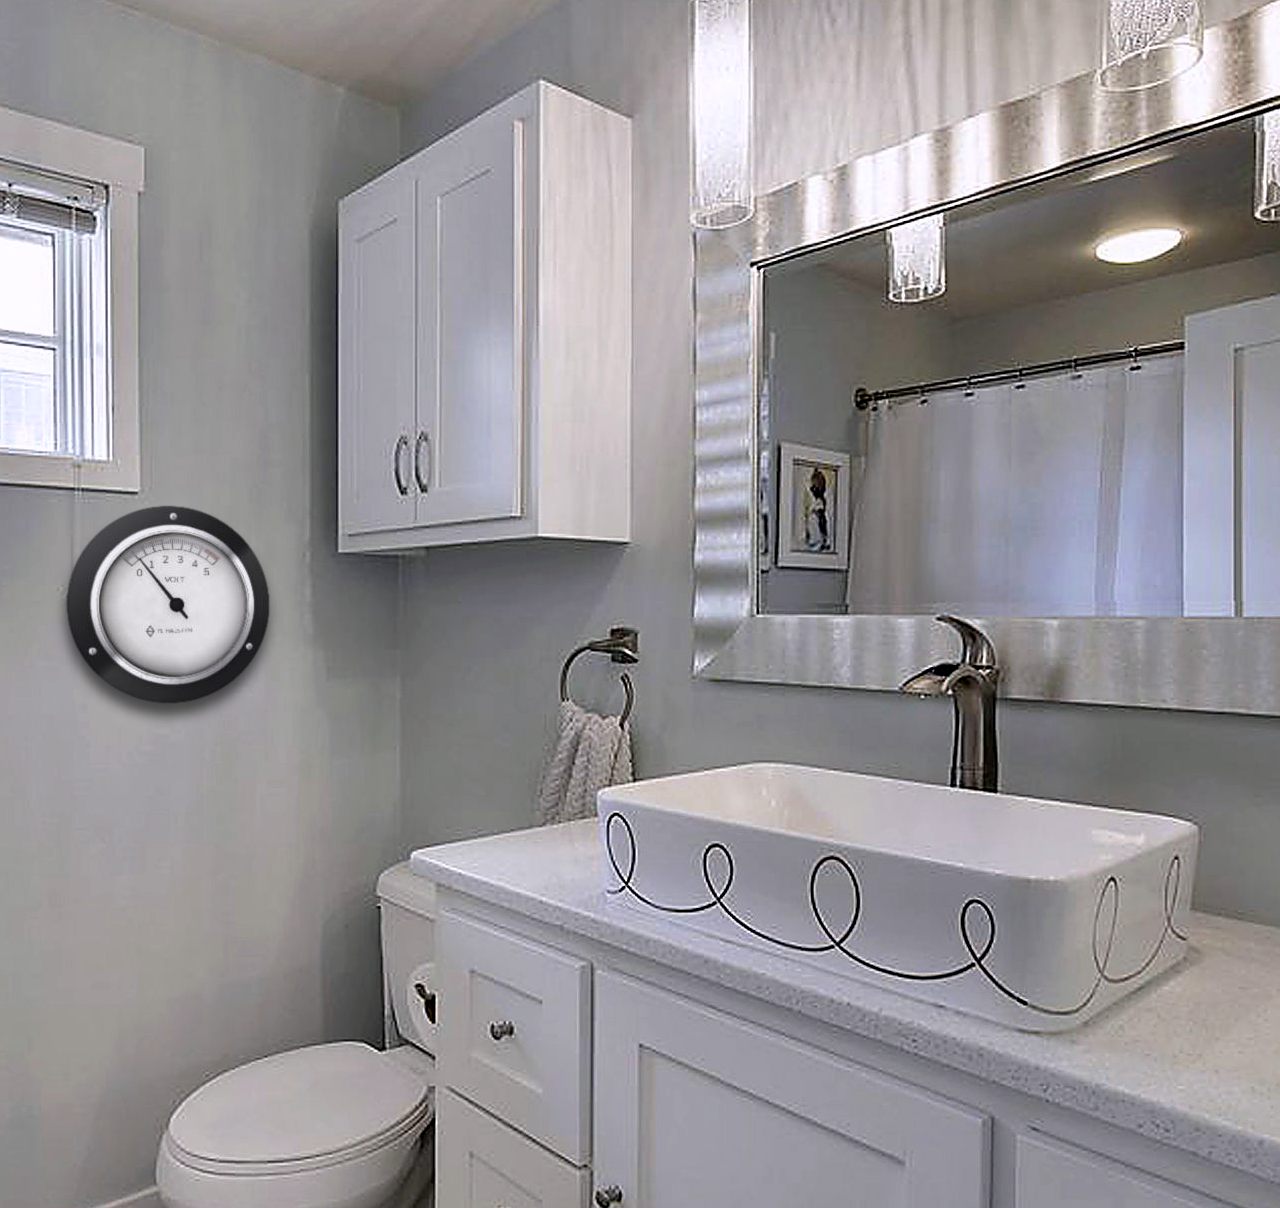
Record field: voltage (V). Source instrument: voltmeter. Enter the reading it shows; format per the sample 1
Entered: 0.5
